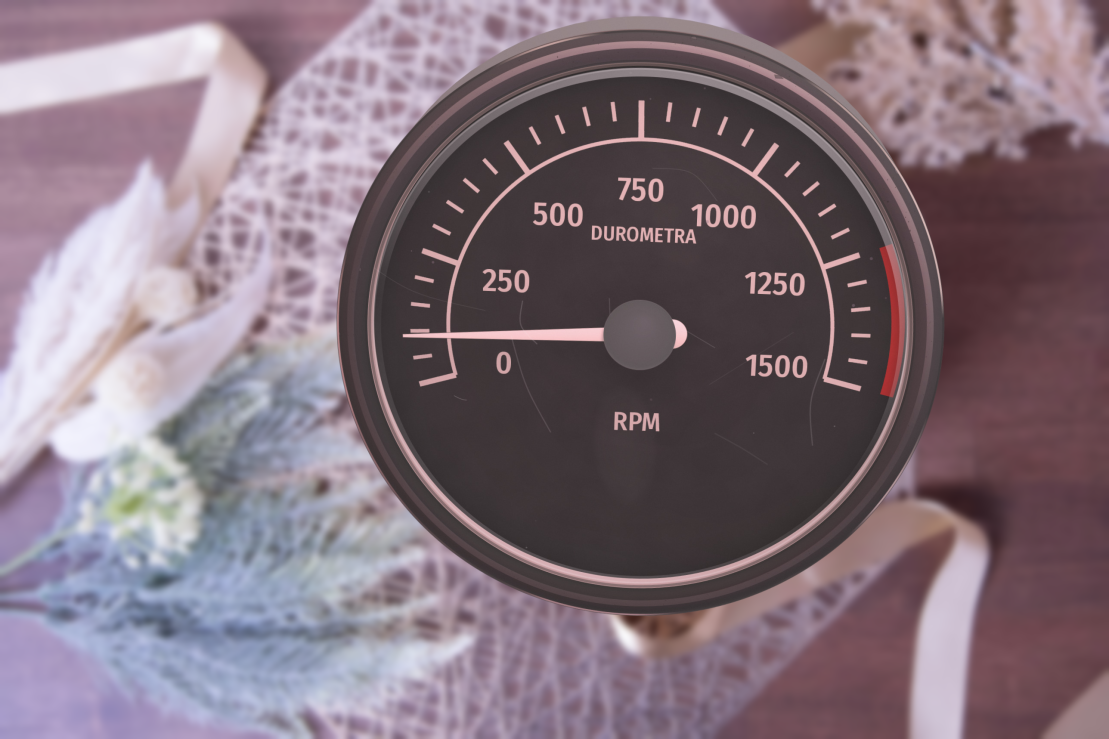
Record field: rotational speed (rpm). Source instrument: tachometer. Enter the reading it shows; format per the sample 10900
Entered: 100
